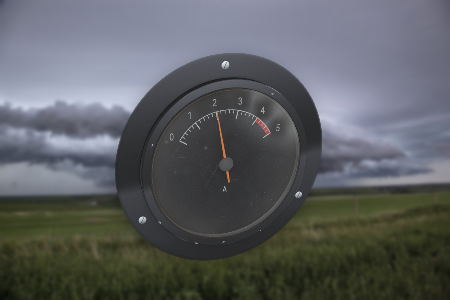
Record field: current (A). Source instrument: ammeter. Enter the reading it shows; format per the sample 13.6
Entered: 2
